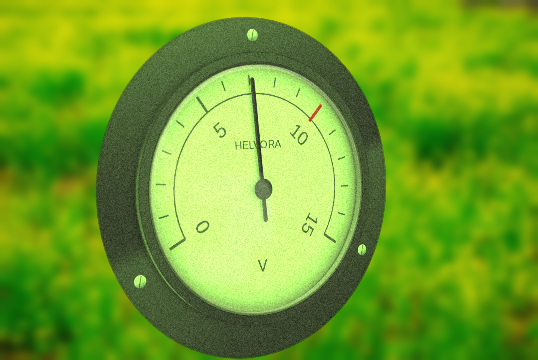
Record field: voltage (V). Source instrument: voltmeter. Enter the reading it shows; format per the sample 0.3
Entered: 7
